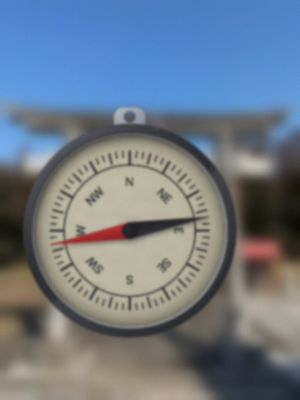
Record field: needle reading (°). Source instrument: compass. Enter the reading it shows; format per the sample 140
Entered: 260
